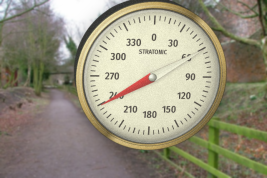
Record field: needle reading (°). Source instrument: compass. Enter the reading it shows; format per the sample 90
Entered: 240
